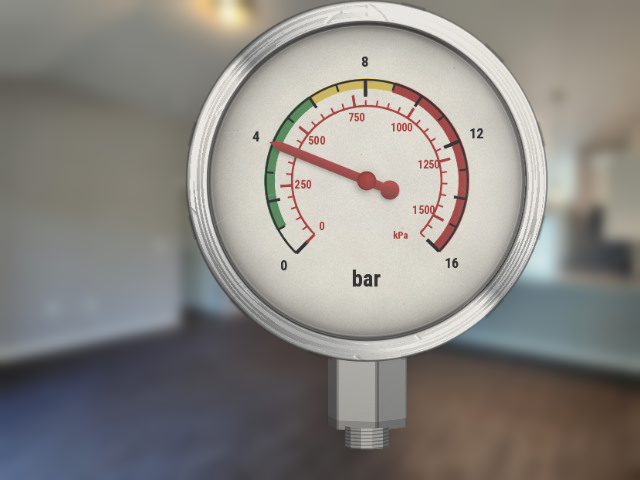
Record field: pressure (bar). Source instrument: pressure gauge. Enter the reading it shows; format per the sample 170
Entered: 4
